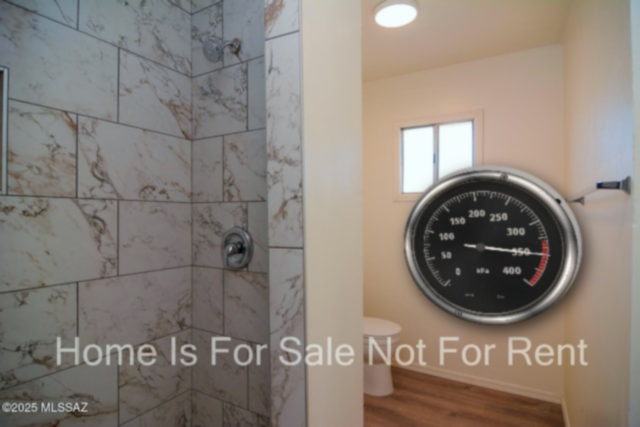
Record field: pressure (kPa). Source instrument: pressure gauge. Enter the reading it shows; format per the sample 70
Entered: 350
